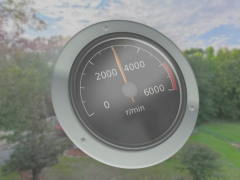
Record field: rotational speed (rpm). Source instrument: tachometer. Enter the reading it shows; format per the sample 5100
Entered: 3000
